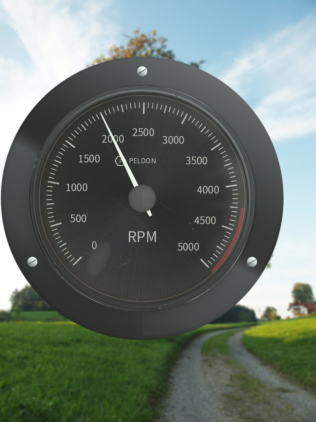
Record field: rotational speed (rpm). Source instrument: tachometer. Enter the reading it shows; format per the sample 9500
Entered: 2000
